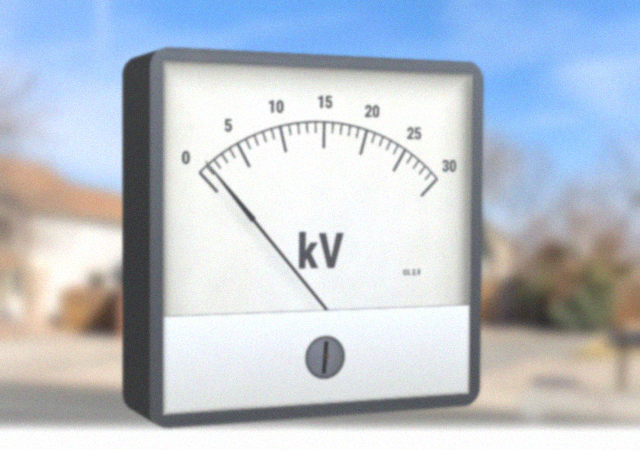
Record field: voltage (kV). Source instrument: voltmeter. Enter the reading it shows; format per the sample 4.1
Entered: 1
